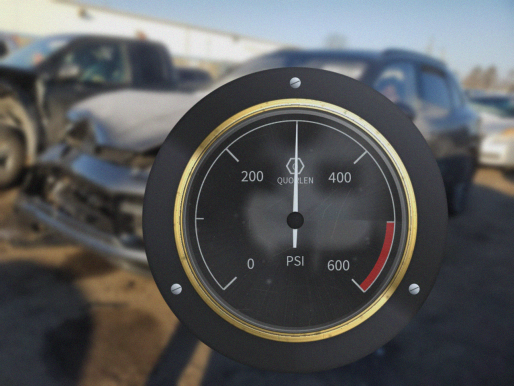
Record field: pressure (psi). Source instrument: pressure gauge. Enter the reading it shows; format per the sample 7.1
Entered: 300
